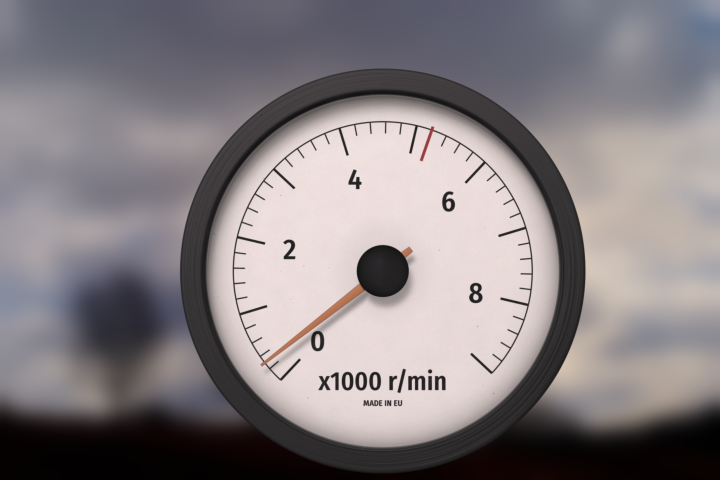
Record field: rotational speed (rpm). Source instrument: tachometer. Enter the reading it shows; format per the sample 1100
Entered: 300
